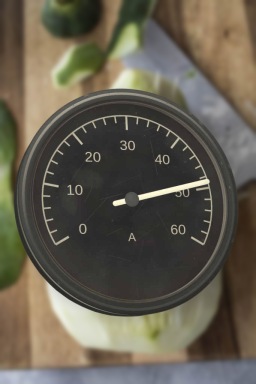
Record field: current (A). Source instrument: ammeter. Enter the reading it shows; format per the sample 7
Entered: 49
